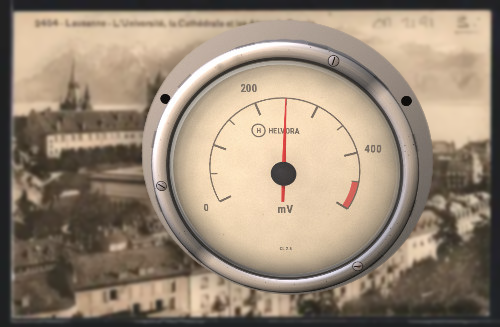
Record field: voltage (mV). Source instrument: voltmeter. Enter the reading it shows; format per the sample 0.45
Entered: 250
